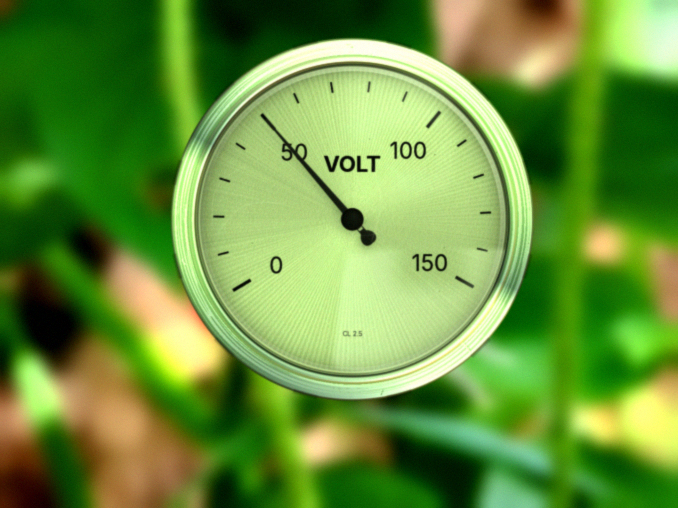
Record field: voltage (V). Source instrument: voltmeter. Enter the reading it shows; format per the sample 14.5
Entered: 50
